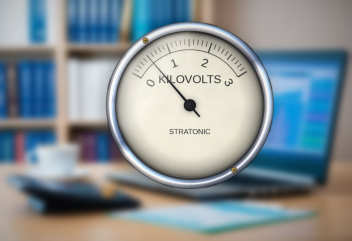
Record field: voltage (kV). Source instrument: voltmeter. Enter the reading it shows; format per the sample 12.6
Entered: 0.5
